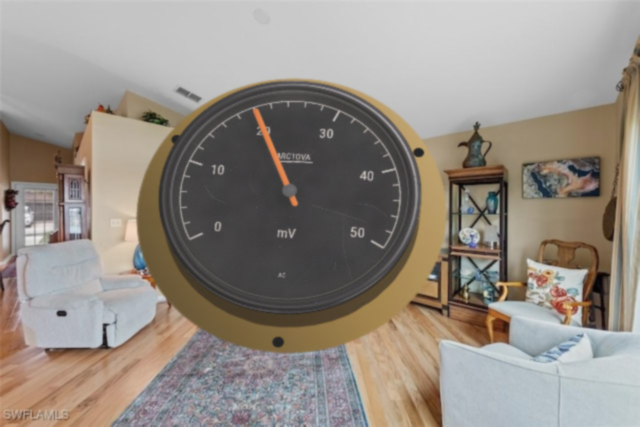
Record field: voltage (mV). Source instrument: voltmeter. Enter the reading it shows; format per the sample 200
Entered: 20
